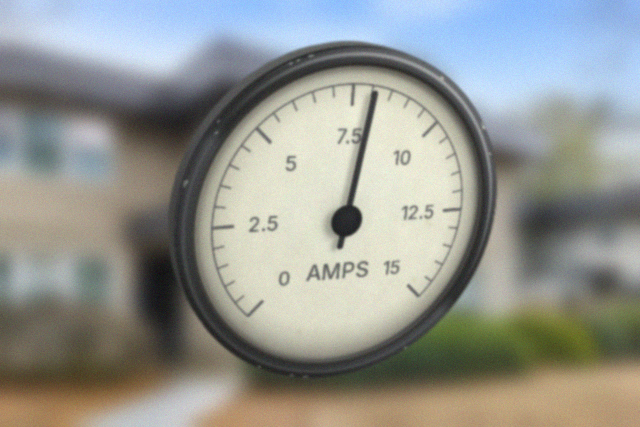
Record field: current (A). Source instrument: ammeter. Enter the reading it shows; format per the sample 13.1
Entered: 8
